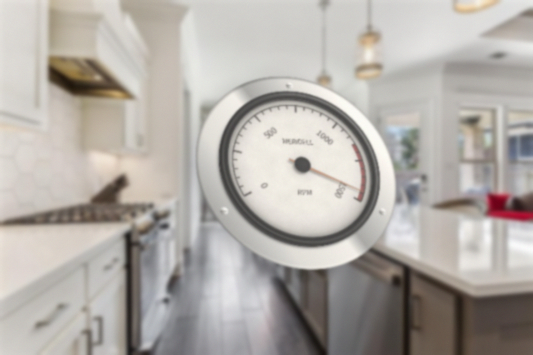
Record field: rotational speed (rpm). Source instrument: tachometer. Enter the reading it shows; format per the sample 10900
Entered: 1450
